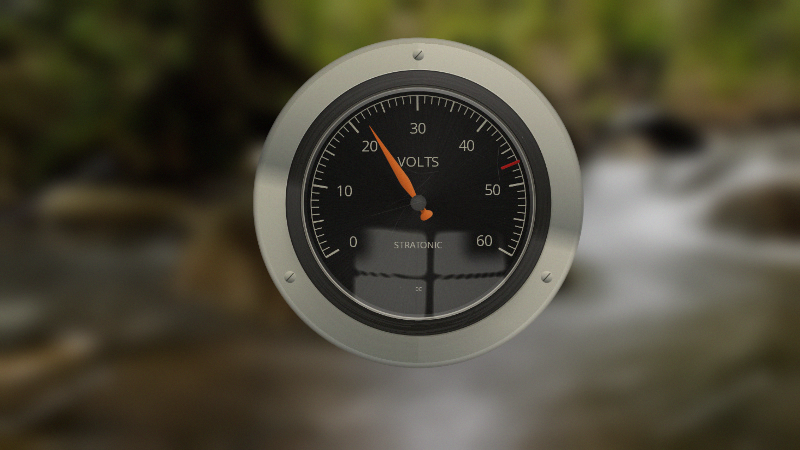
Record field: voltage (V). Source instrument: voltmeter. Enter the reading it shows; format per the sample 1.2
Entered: 22
